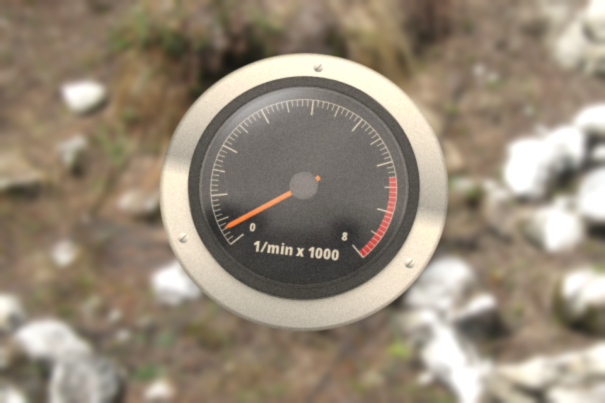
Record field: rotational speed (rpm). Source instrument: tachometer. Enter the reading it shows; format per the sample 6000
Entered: 300
